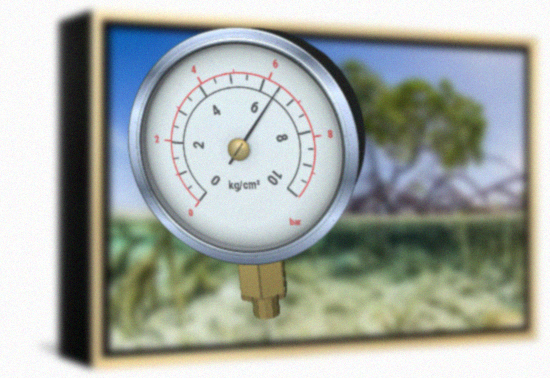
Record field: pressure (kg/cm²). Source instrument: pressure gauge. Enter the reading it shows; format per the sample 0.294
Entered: 6.5
